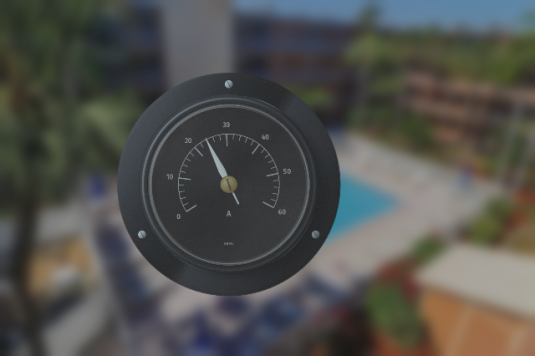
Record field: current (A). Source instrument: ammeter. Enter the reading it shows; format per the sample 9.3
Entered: 24
